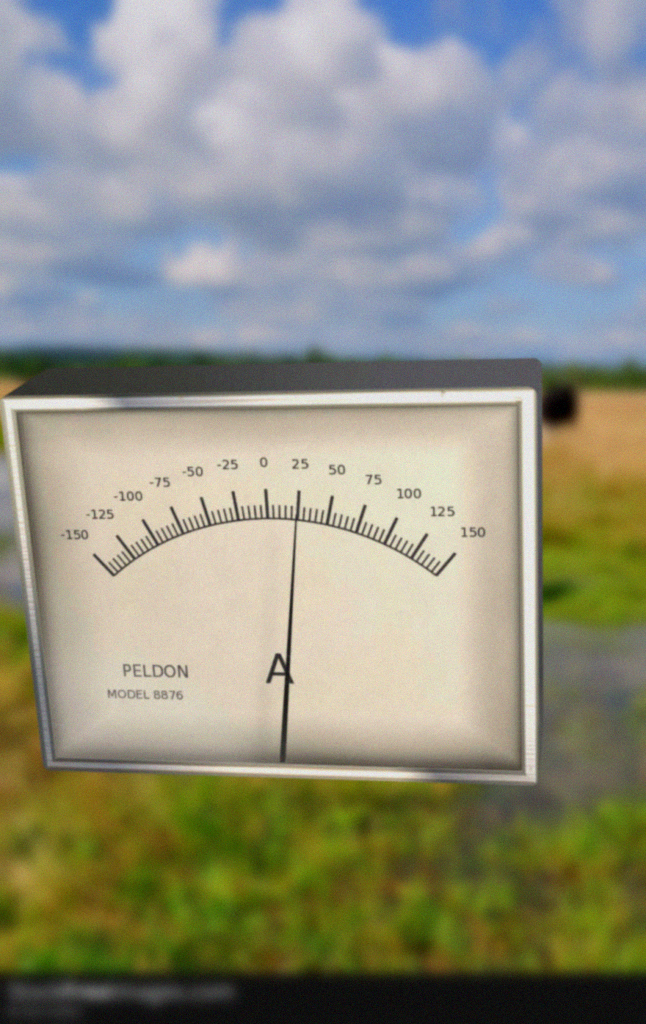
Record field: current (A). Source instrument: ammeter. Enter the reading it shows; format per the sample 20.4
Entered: 25
